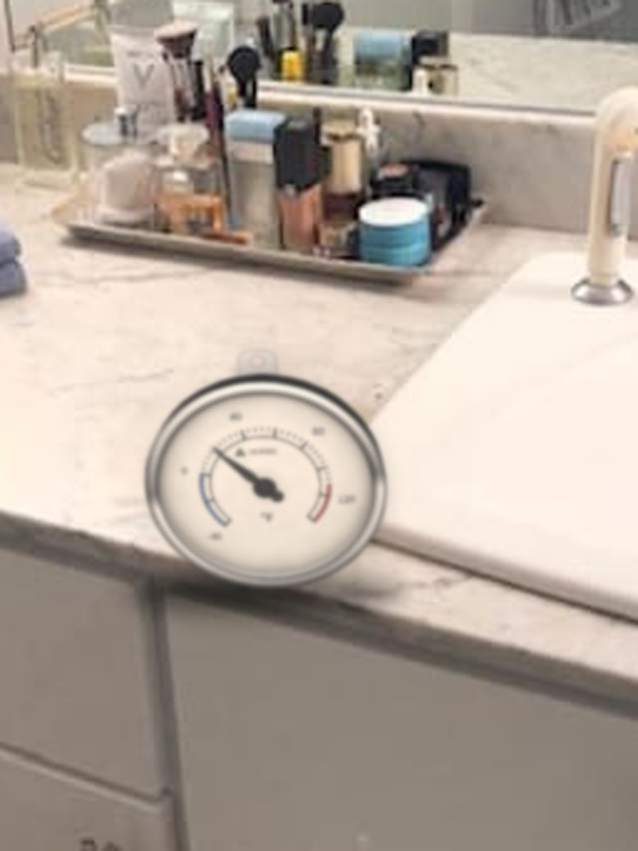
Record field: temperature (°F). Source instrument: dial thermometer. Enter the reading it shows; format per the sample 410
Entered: 20
